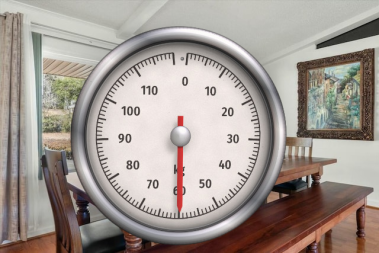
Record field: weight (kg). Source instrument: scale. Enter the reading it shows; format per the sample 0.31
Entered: 60
